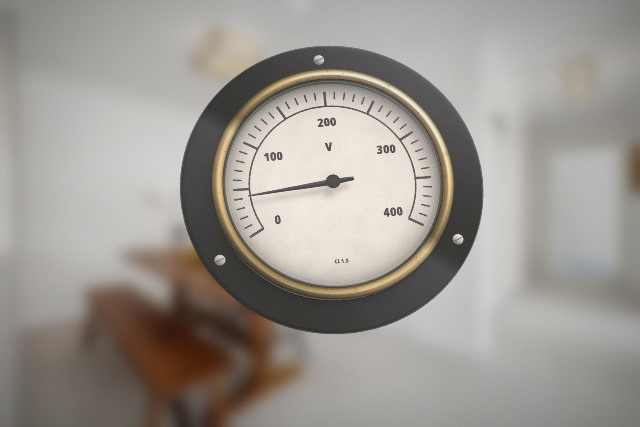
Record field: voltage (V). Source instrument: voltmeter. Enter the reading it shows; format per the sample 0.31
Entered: 40
